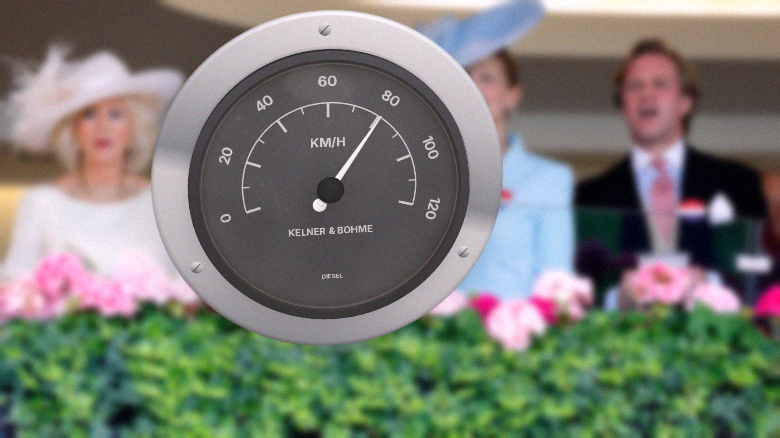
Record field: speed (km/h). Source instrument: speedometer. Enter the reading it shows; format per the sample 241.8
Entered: 80
